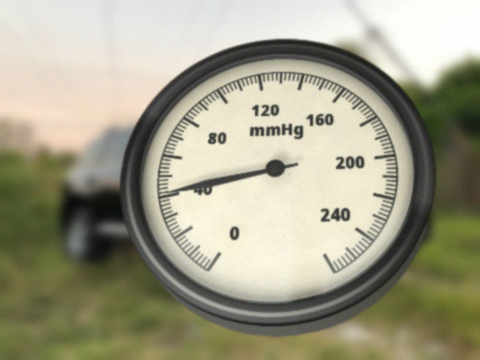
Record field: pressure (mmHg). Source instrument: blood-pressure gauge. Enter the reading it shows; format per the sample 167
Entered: 40
